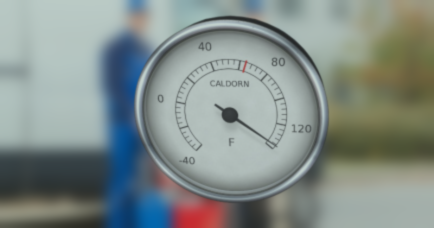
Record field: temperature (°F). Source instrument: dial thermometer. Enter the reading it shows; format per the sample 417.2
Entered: 136
